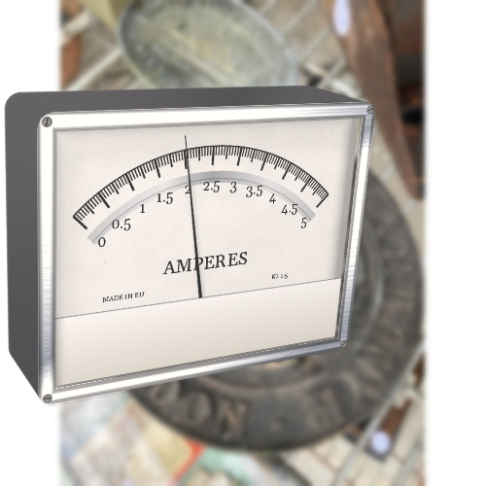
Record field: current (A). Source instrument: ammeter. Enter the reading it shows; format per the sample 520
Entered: 2
